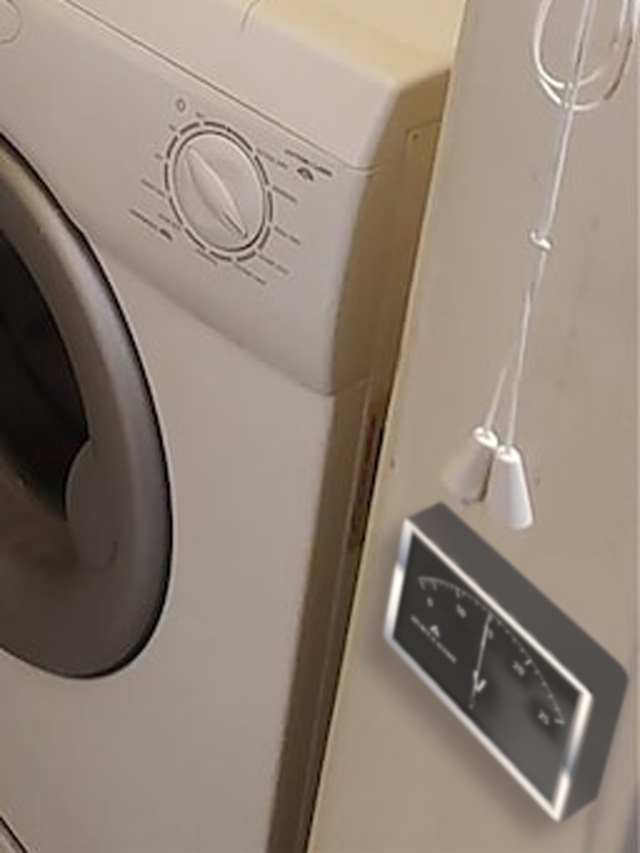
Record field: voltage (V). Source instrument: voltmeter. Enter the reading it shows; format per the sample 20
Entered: 15
